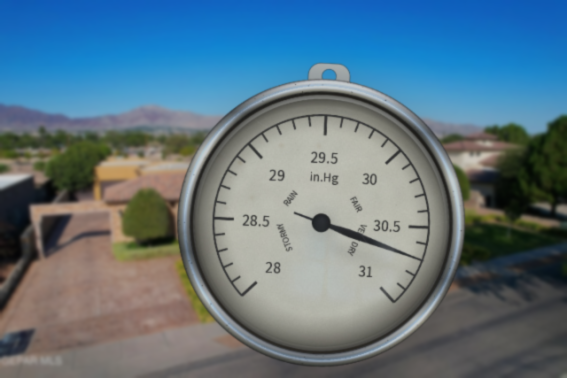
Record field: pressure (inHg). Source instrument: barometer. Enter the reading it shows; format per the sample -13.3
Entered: 30.7
